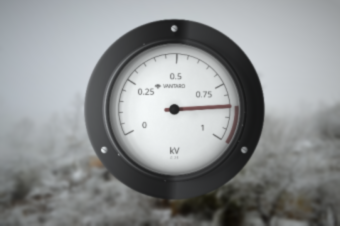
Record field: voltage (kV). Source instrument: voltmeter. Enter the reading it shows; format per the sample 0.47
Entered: 0.85
